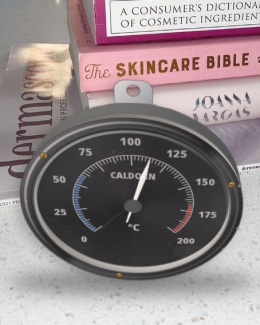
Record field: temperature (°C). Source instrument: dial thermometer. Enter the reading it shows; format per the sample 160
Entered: 112.5
